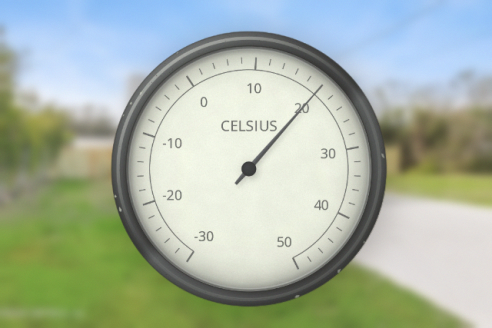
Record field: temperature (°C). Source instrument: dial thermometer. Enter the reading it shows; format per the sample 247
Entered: 20
